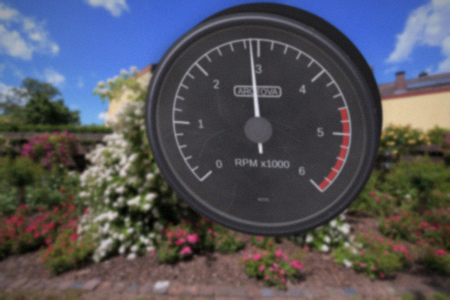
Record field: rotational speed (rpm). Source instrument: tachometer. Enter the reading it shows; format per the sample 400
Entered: 2900
